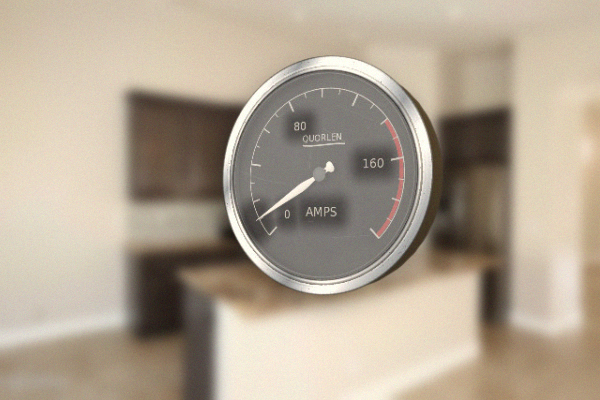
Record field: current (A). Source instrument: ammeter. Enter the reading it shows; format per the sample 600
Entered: 10
